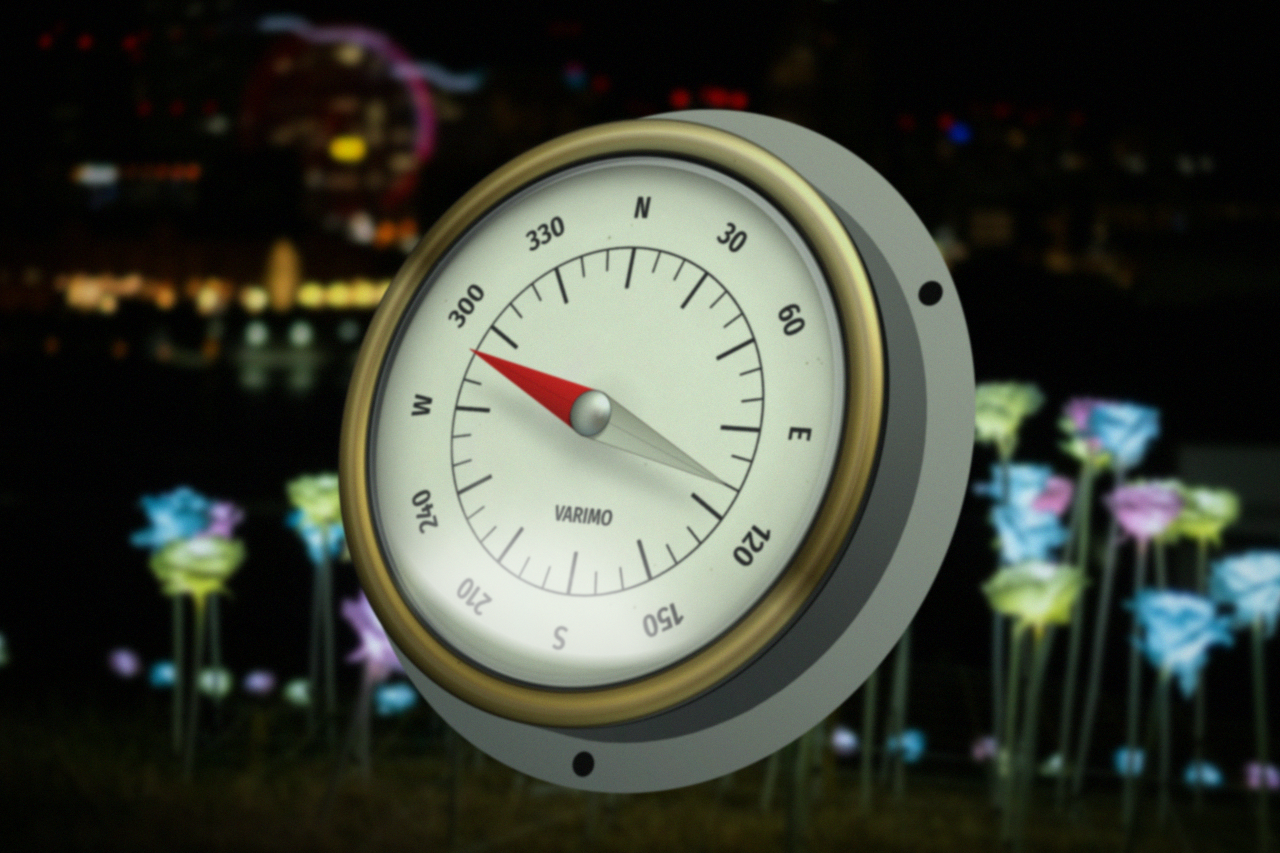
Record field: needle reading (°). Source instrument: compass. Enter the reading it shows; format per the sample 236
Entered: 290
